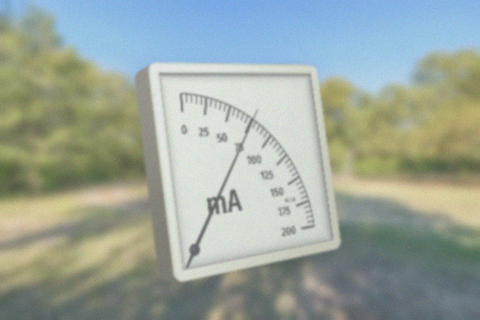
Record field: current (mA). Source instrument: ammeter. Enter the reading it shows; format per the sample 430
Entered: 75
